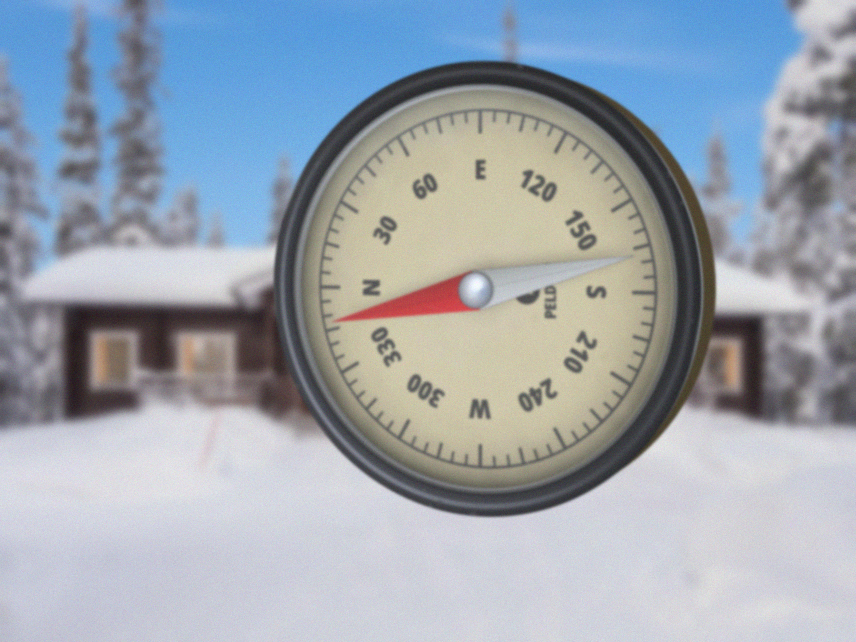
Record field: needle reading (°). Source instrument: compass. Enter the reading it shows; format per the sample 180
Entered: 347.5
